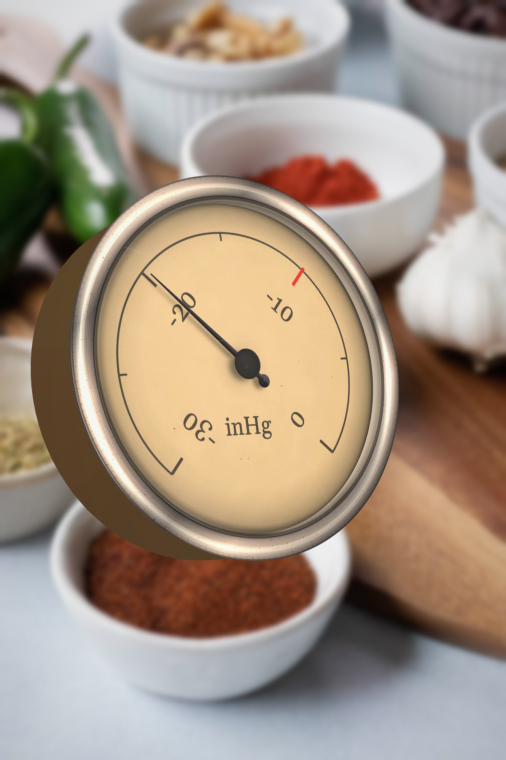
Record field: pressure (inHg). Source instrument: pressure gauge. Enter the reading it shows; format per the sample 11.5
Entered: -20
